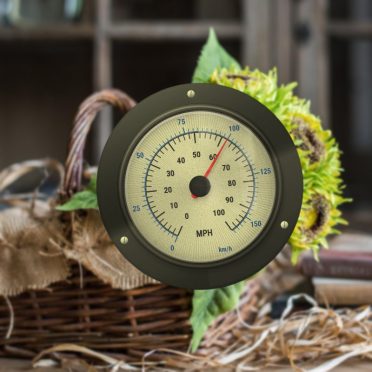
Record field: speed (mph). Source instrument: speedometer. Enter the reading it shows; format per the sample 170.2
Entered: 62
